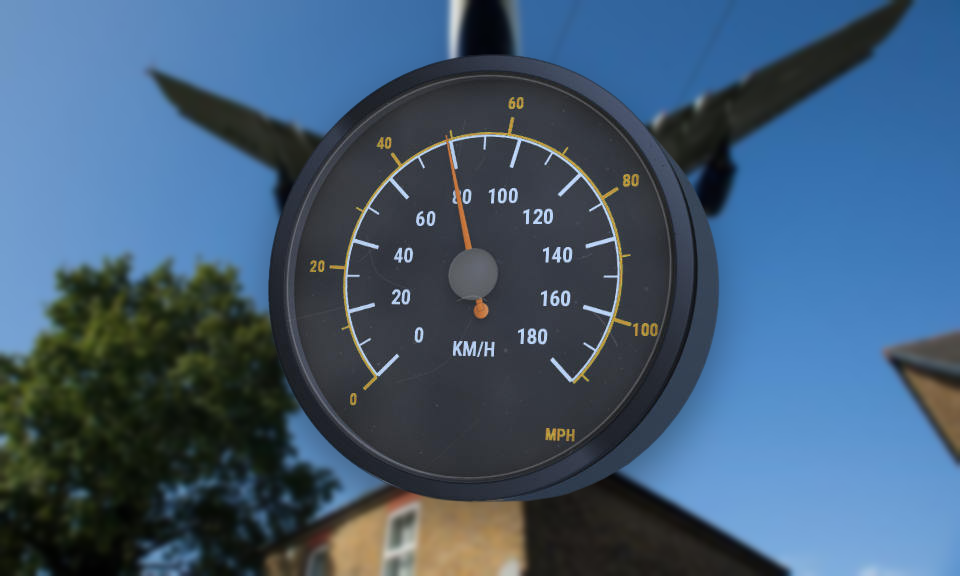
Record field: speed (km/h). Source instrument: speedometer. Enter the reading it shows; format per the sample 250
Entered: 80
